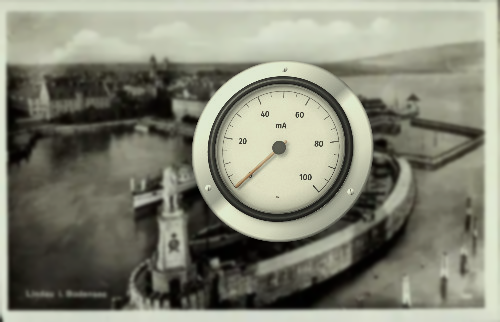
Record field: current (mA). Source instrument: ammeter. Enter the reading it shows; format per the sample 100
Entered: 0
